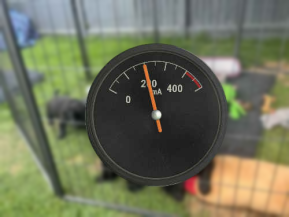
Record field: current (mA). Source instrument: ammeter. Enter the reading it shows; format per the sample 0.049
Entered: 200
